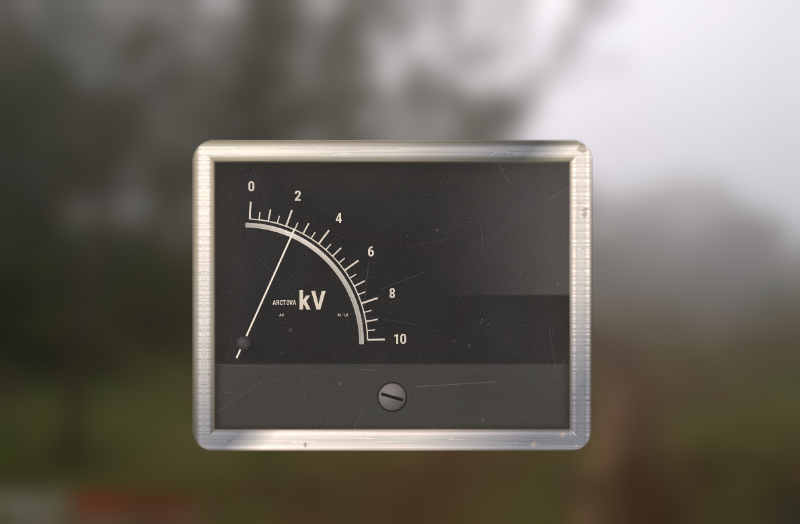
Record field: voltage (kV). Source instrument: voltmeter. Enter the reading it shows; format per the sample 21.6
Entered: 2.5
